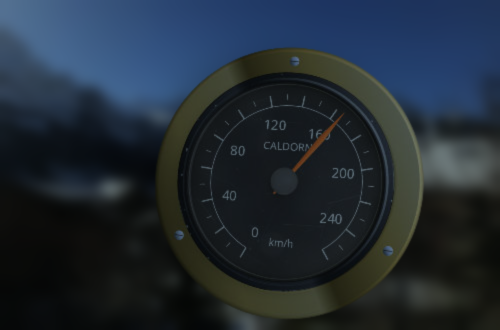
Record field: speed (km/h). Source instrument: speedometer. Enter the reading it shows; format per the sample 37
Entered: 165
